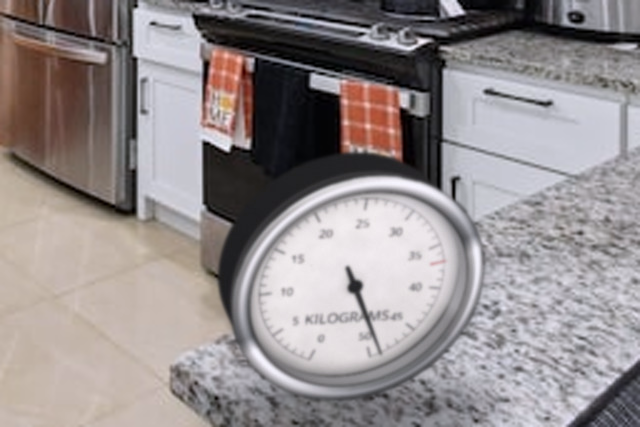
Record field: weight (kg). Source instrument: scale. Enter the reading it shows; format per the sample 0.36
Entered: 49
